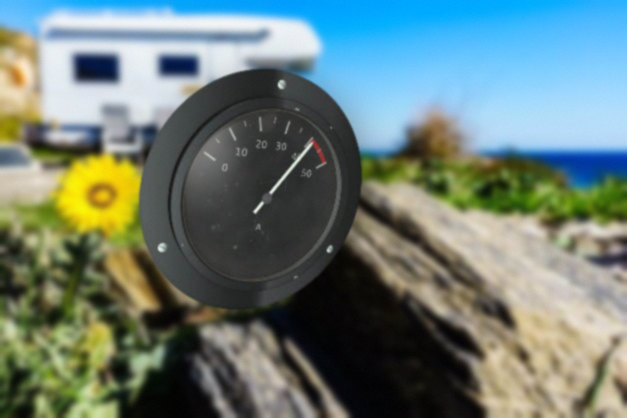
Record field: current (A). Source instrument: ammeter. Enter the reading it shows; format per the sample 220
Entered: 40
